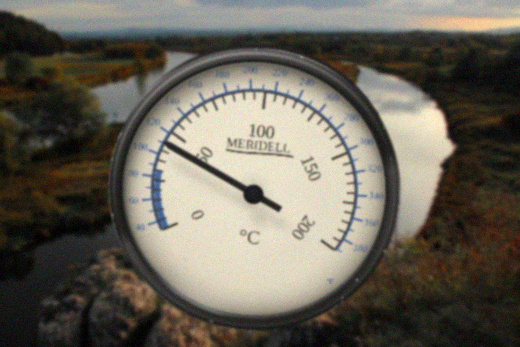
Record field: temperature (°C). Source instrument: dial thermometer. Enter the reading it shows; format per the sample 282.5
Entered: 45
